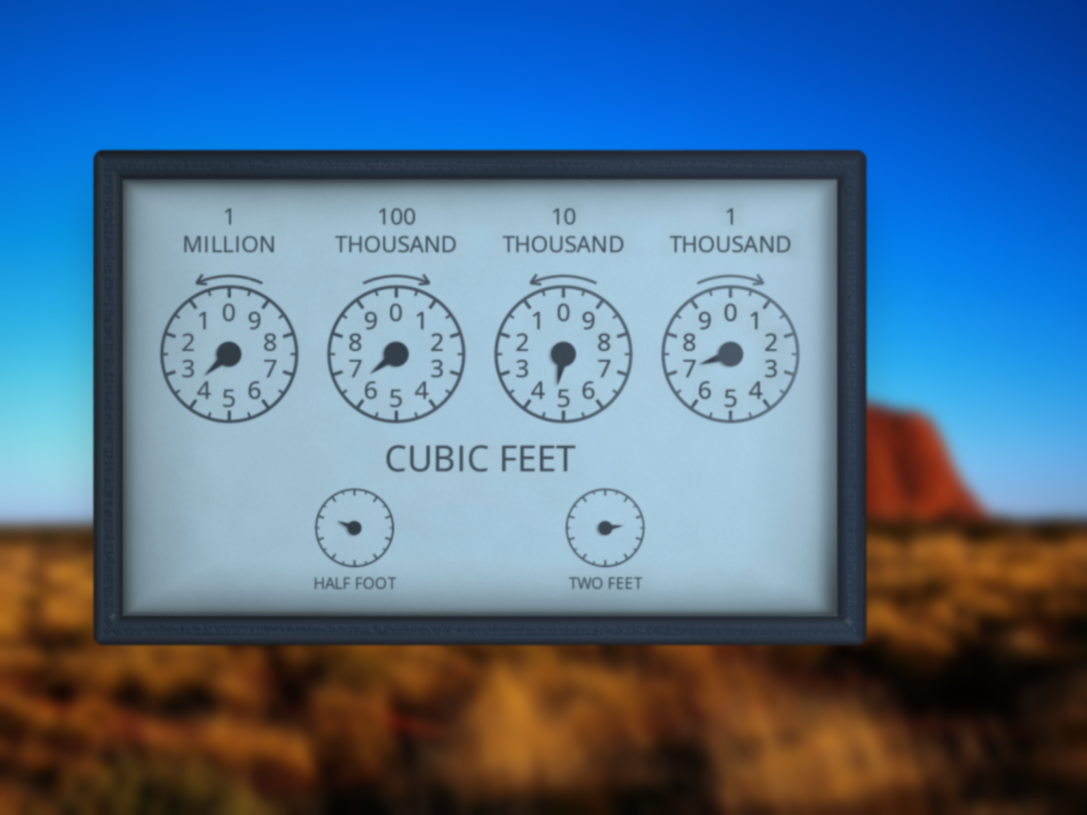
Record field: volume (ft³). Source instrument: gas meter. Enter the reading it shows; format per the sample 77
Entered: 364700
